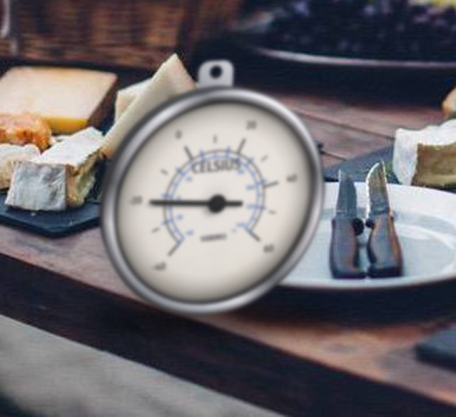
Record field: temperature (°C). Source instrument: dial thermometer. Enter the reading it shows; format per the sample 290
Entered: -20
